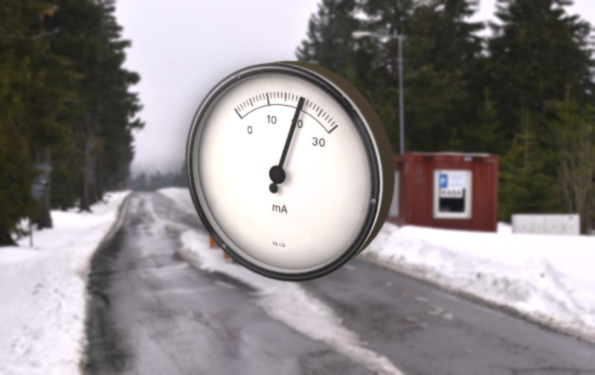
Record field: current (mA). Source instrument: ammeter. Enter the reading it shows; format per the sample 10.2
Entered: 20
